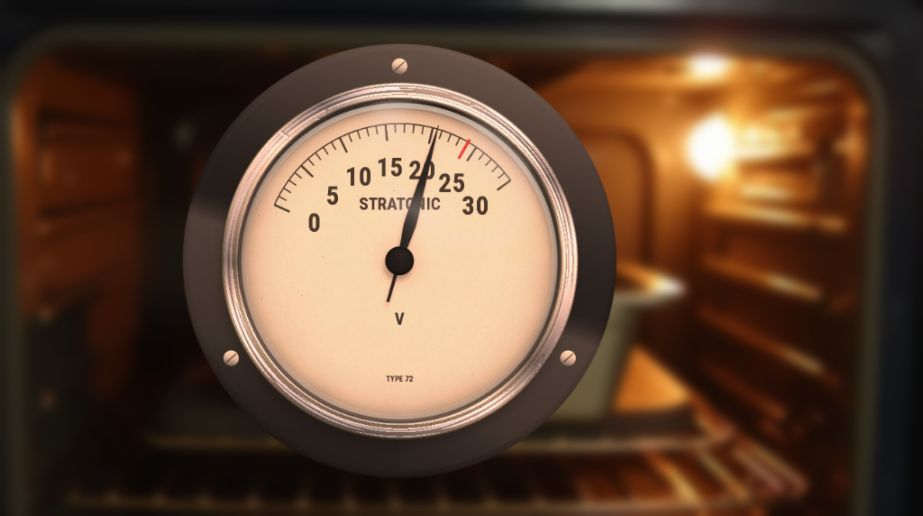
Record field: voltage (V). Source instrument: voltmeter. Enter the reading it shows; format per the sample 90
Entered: 20.5
